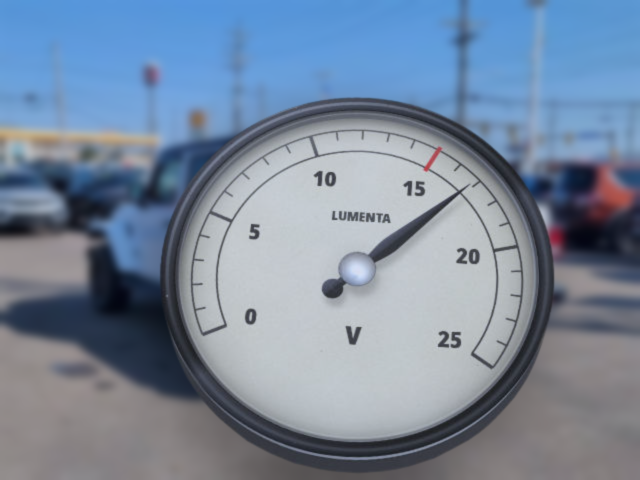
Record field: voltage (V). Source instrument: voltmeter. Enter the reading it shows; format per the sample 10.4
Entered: 17
